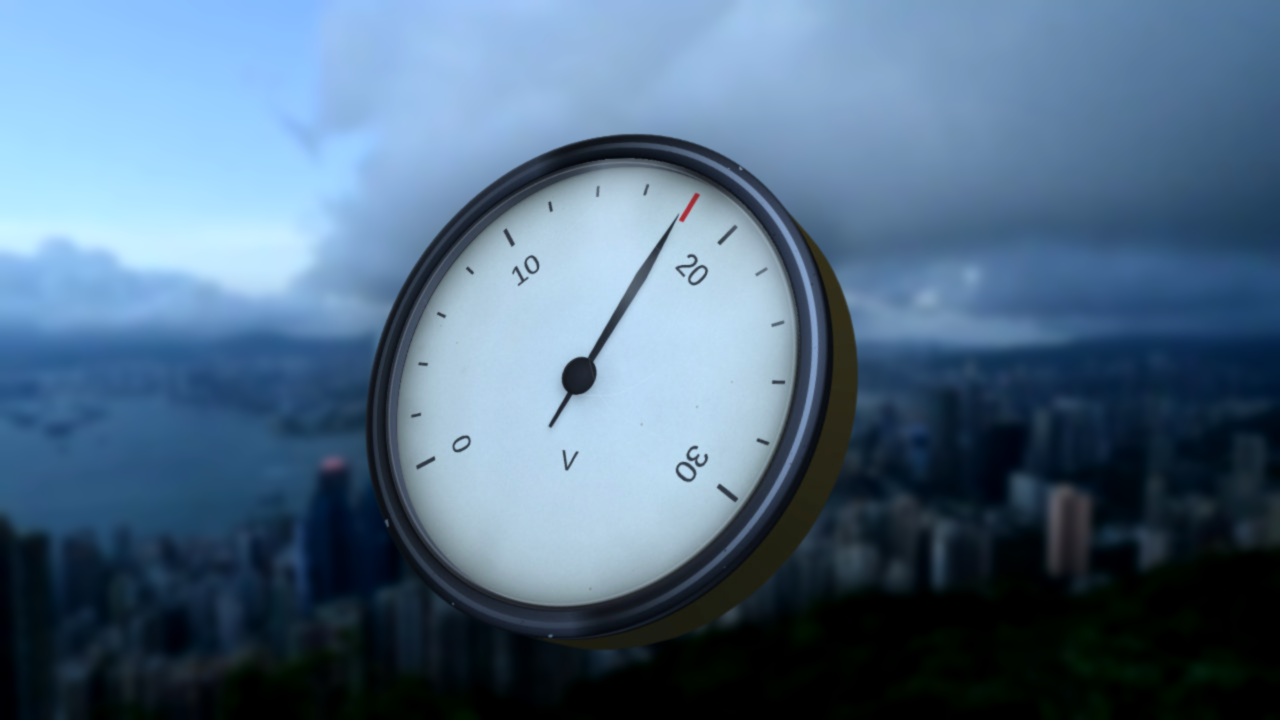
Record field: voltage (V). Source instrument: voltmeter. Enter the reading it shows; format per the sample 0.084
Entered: 18
